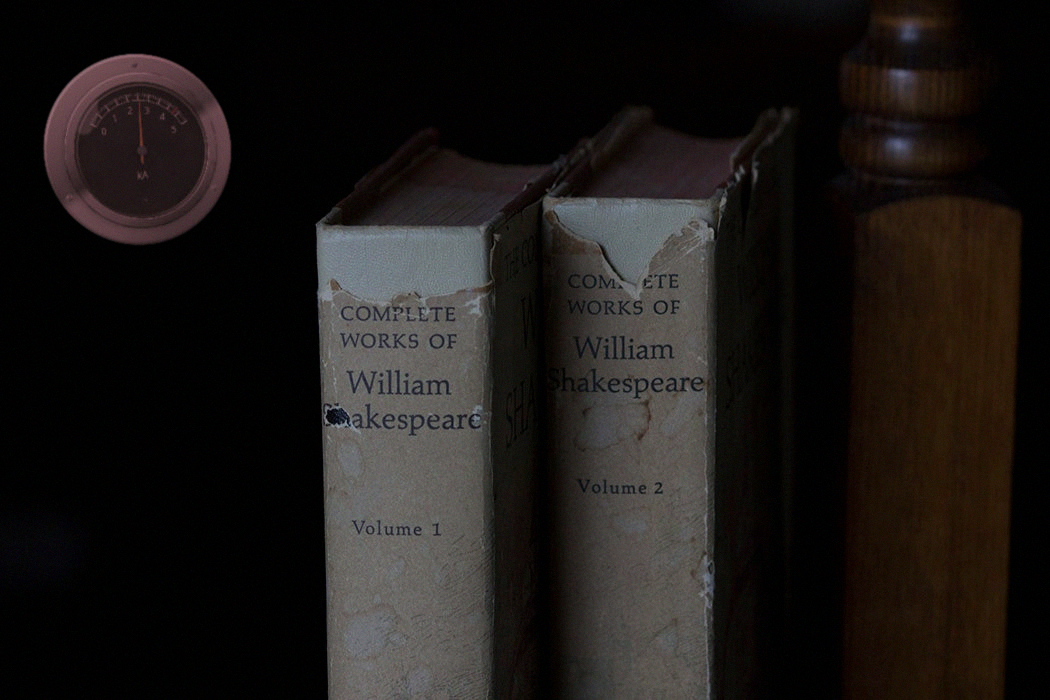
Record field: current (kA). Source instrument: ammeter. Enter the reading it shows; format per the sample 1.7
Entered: 2.5
